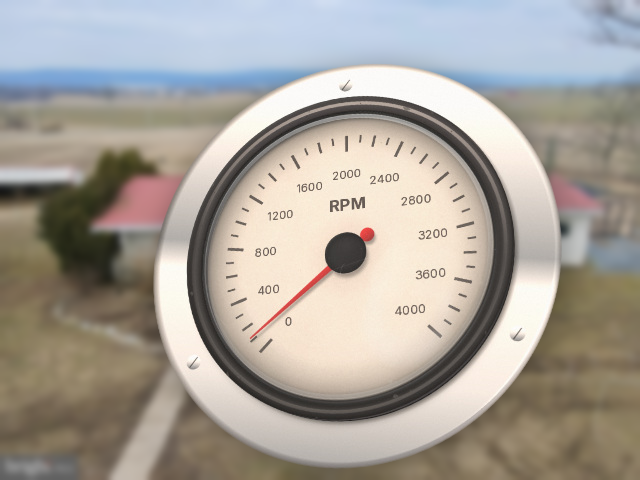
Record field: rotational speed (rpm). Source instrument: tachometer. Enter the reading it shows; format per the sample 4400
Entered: 100
